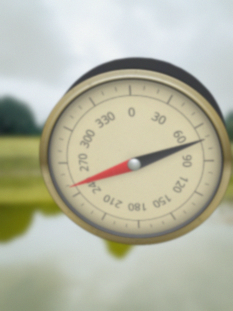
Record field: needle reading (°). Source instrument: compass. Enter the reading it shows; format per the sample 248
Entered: 250
